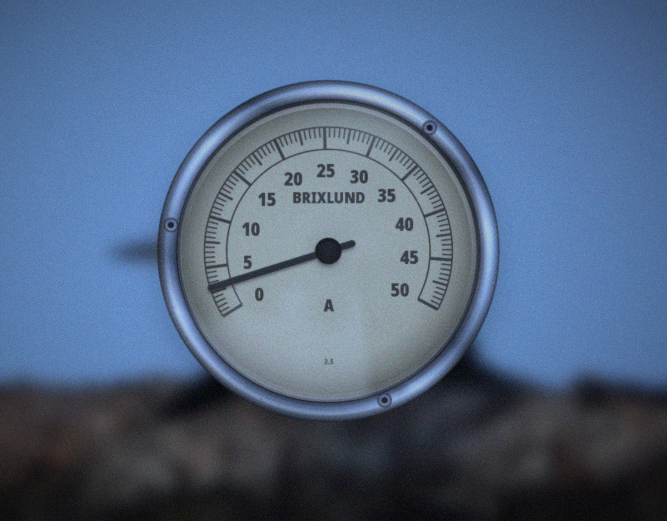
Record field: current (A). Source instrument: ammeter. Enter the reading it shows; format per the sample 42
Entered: 3
